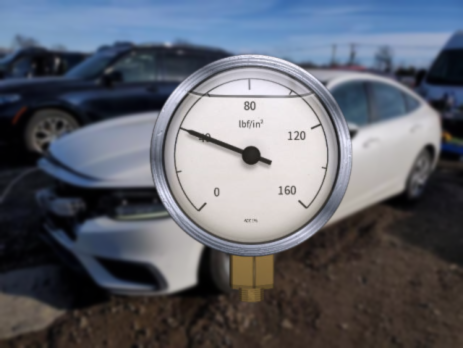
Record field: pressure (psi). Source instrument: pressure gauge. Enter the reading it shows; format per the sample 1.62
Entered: 40
